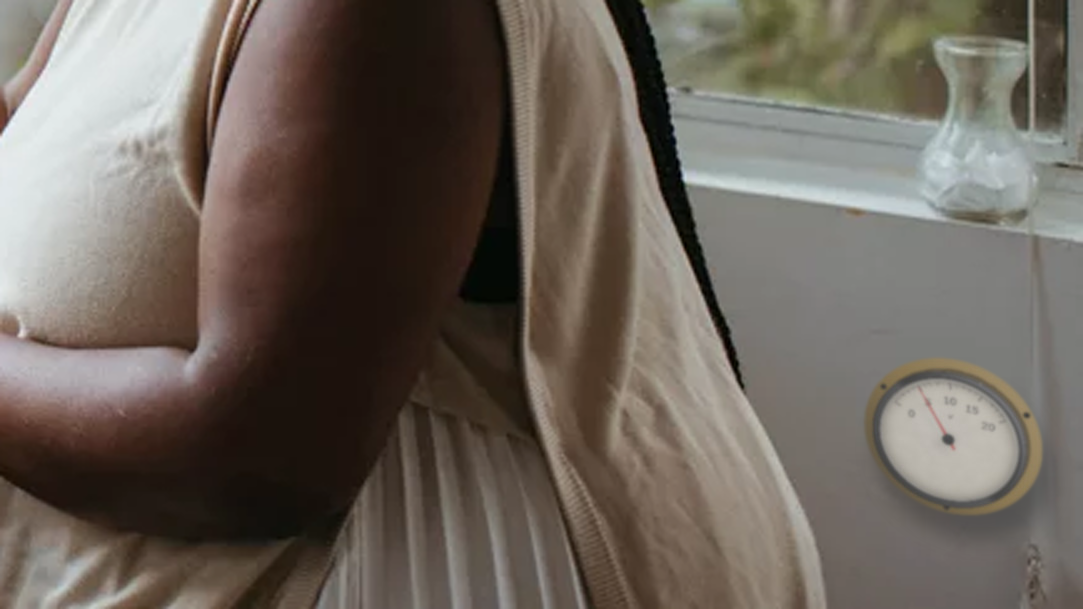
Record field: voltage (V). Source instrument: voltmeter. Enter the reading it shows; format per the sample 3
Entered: 5
